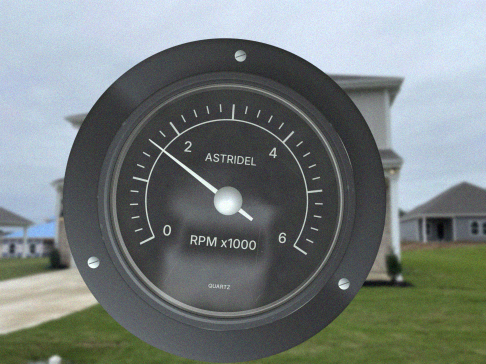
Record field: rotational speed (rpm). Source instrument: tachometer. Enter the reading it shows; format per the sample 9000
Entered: 1600
